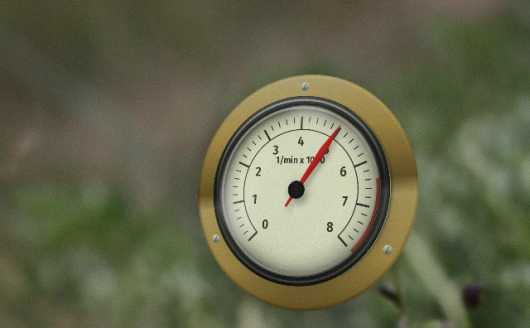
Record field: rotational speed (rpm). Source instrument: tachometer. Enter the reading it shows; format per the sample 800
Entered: 5000
